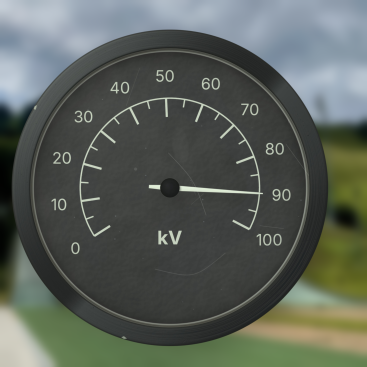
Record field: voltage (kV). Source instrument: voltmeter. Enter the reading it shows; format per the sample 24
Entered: 90
